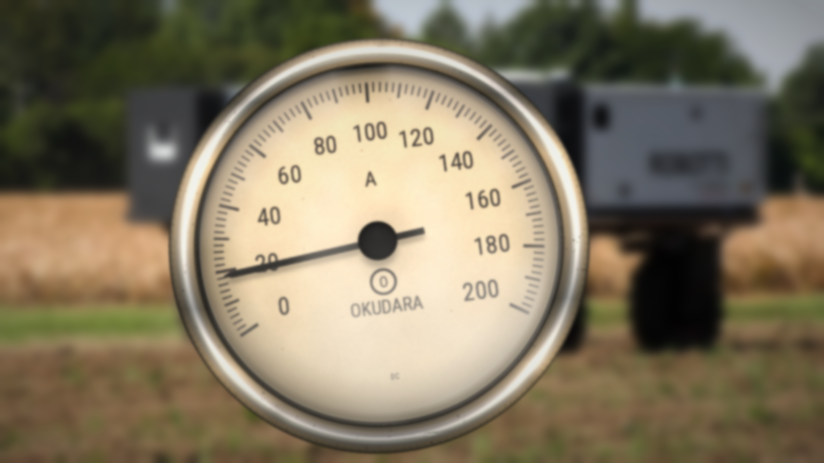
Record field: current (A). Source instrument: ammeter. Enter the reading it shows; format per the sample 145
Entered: 18
